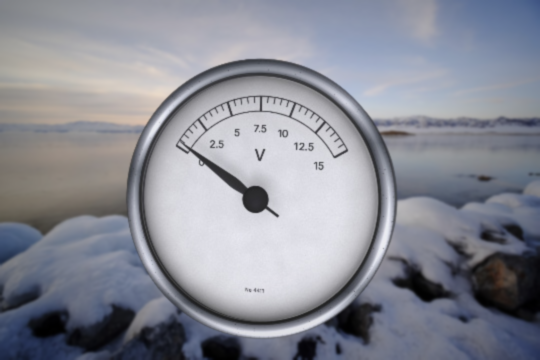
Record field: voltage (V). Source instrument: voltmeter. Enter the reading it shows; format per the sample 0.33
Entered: 0.5
